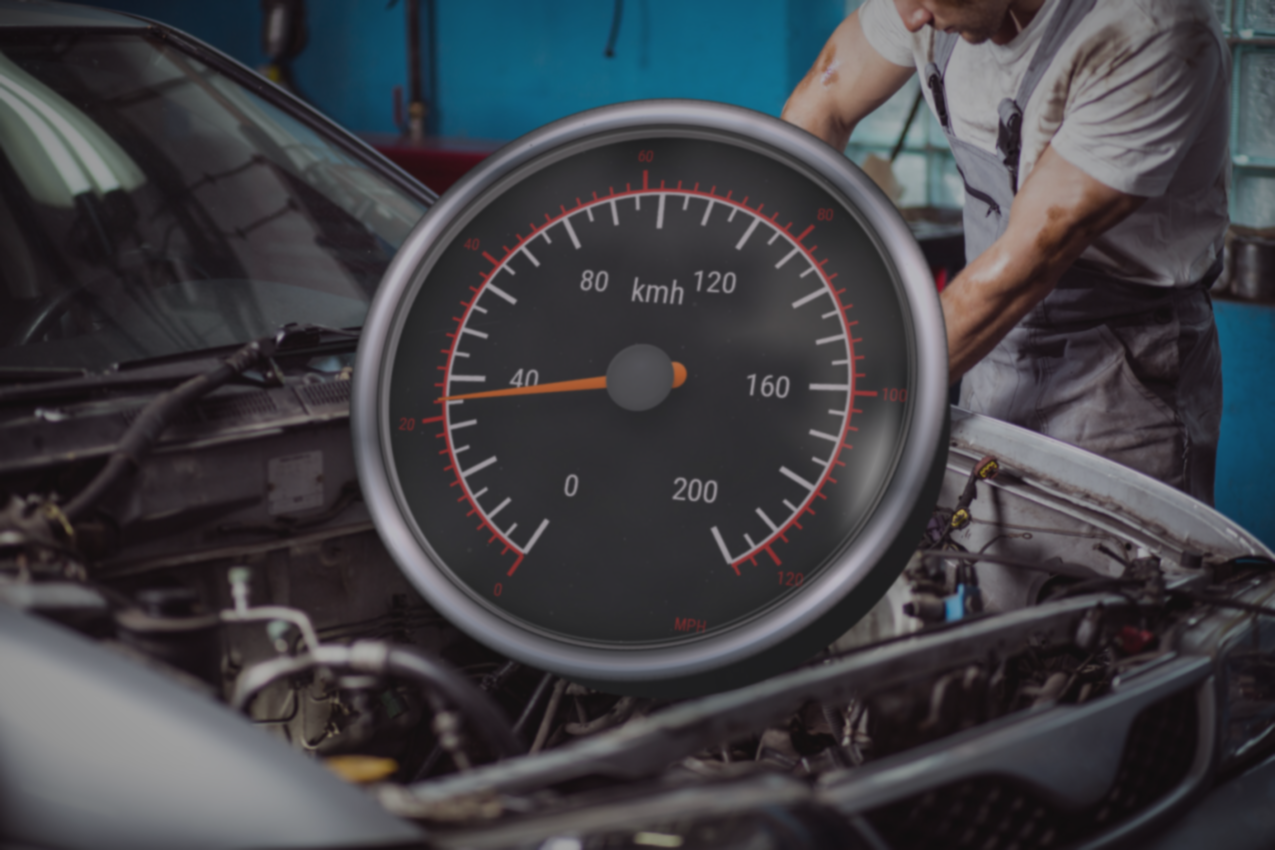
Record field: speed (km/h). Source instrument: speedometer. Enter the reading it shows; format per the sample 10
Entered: 35
